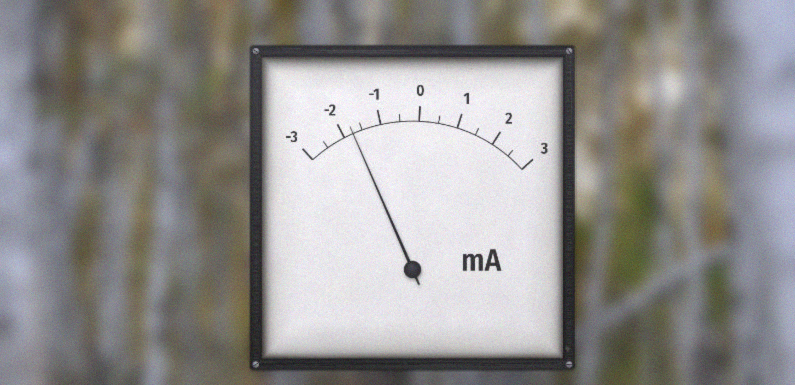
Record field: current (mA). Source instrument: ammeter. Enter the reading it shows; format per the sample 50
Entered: -1.75
